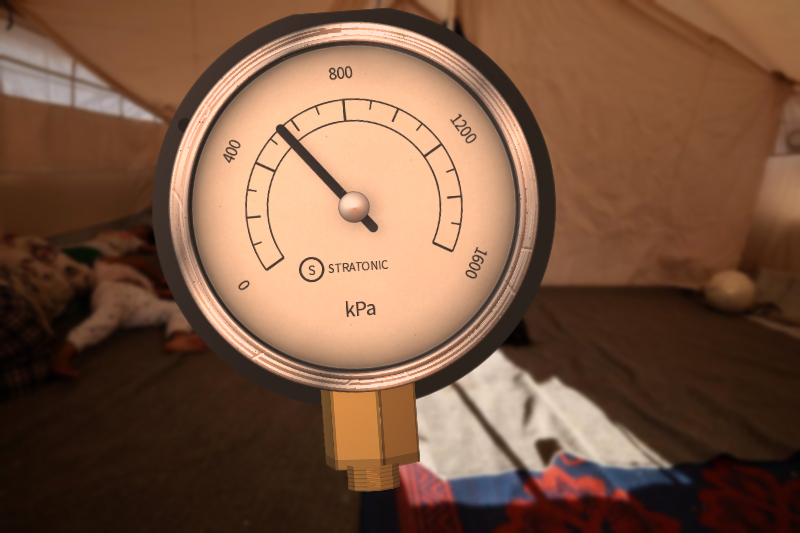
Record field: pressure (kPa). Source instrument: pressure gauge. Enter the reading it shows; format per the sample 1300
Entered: 550
